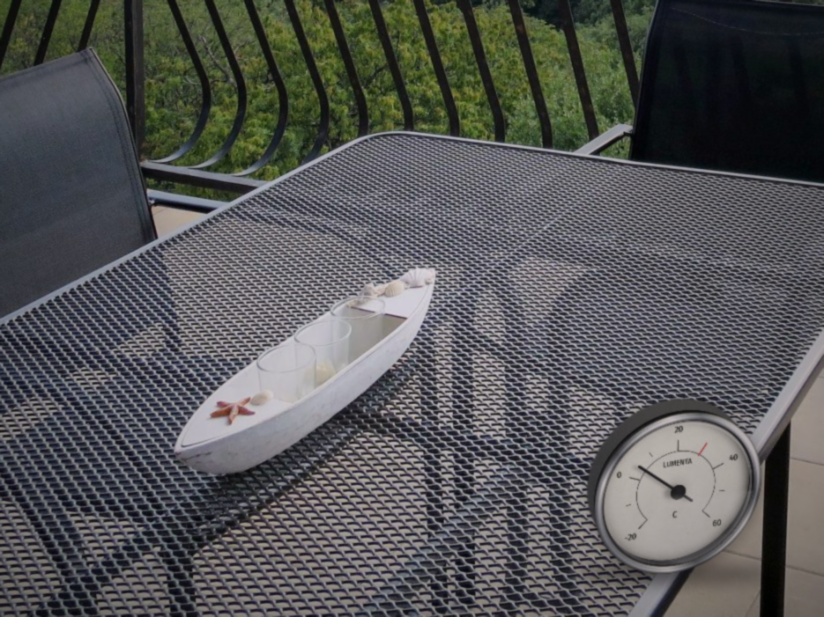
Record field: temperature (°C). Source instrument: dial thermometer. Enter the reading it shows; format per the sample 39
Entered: 5
